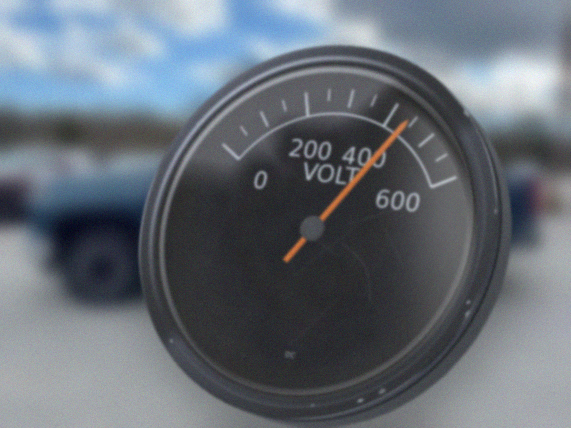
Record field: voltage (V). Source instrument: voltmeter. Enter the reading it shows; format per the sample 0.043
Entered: 450
